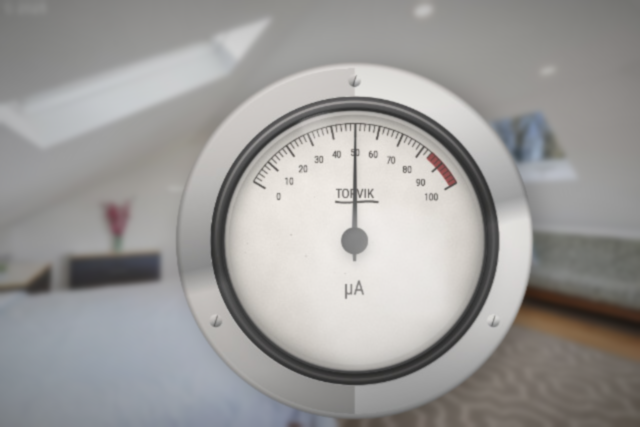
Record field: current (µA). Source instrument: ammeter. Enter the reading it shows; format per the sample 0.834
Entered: 50
